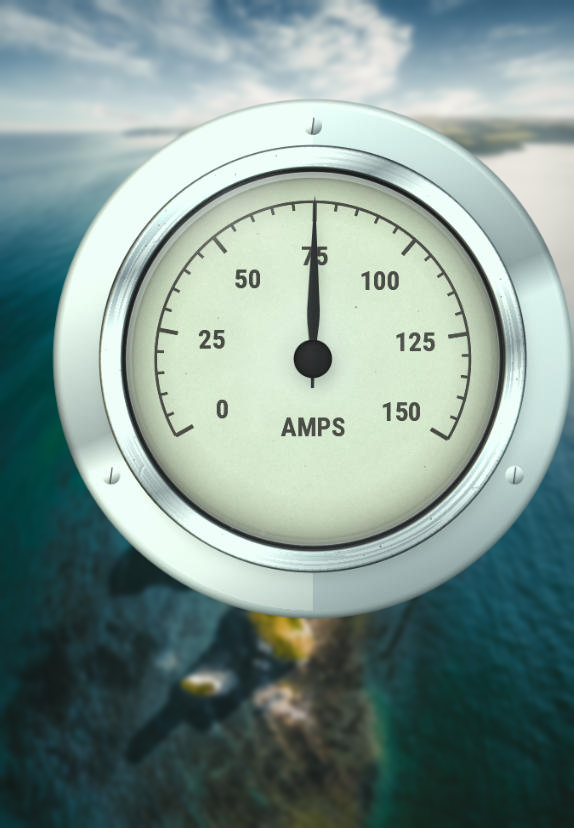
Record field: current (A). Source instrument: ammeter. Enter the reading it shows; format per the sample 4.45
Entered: 75
